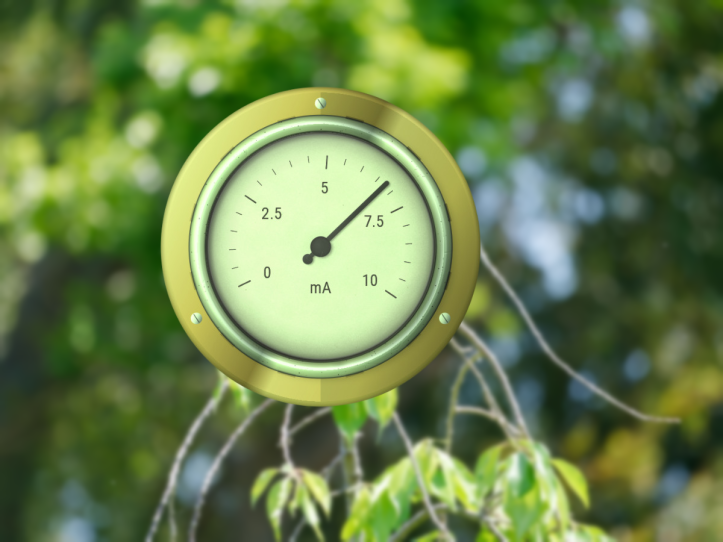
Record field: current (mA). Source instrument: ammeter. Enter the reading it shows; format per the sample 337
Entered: 6.75
